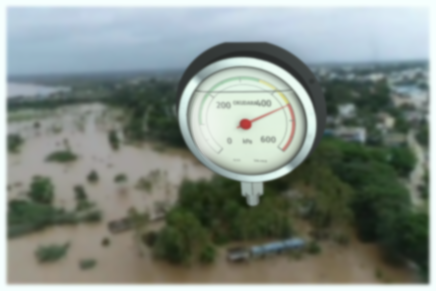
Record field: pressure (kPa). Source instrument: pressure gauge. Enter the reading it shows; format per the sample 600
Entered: 450
